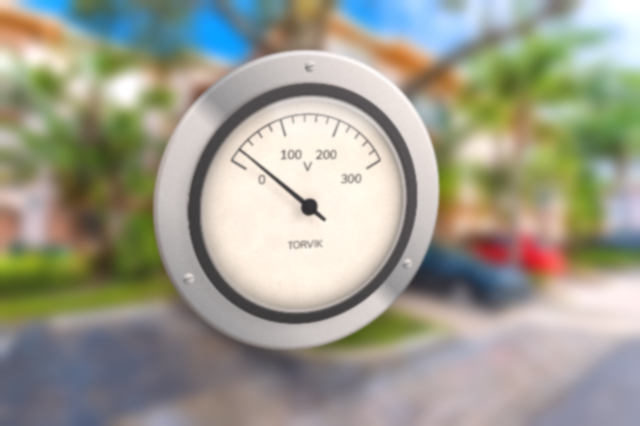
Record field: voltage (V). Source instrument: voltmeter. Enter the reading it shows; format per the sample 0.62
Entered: 20
